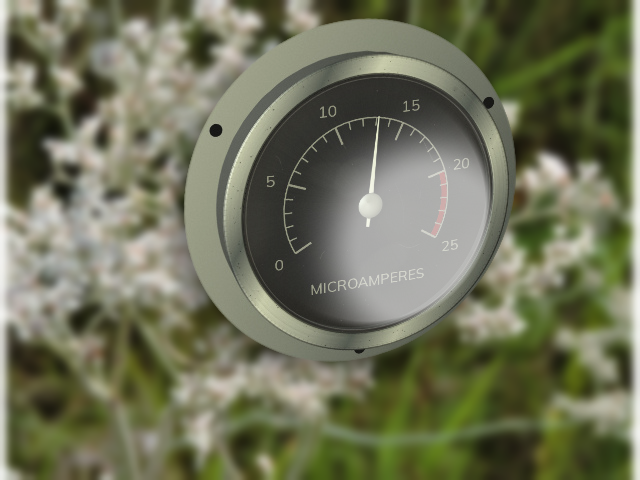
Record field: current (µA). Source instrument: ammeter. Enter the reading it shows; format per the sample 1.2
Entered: 13
